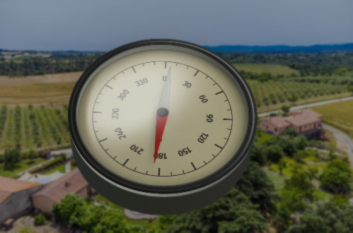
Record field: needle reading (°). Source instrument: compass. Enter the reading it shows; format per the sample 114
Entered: 185
